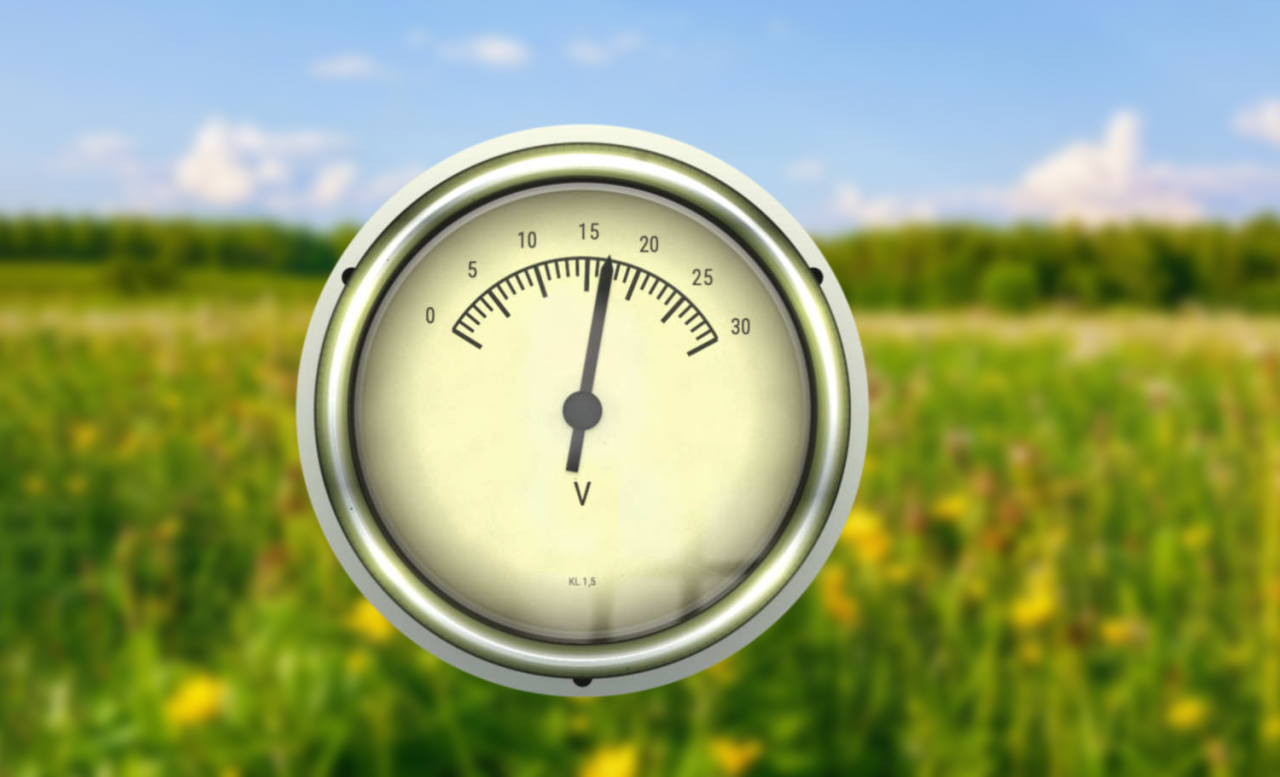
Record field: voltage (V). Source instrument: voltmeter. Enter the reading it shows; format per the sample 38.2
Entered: 17
